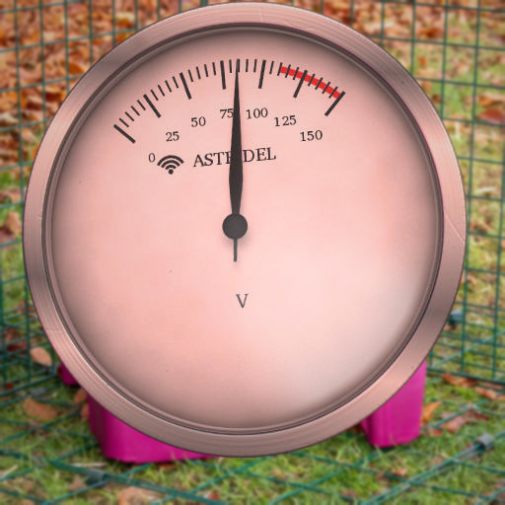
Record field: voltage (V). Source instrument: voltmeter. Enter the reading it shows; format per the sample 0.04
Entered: 85
